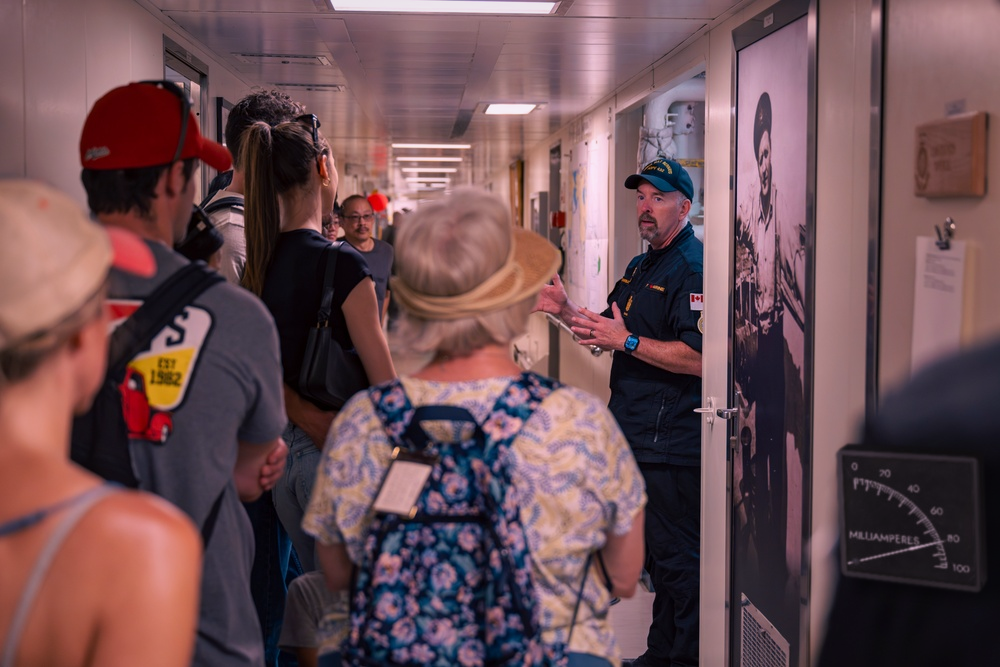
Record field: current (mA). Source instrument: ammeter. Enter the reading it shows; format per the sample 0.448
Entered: 80
